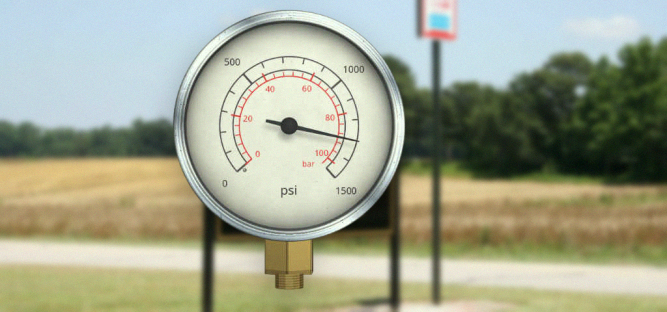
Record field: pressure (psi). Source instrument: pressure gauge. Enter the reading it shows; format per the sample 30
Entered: 1300
